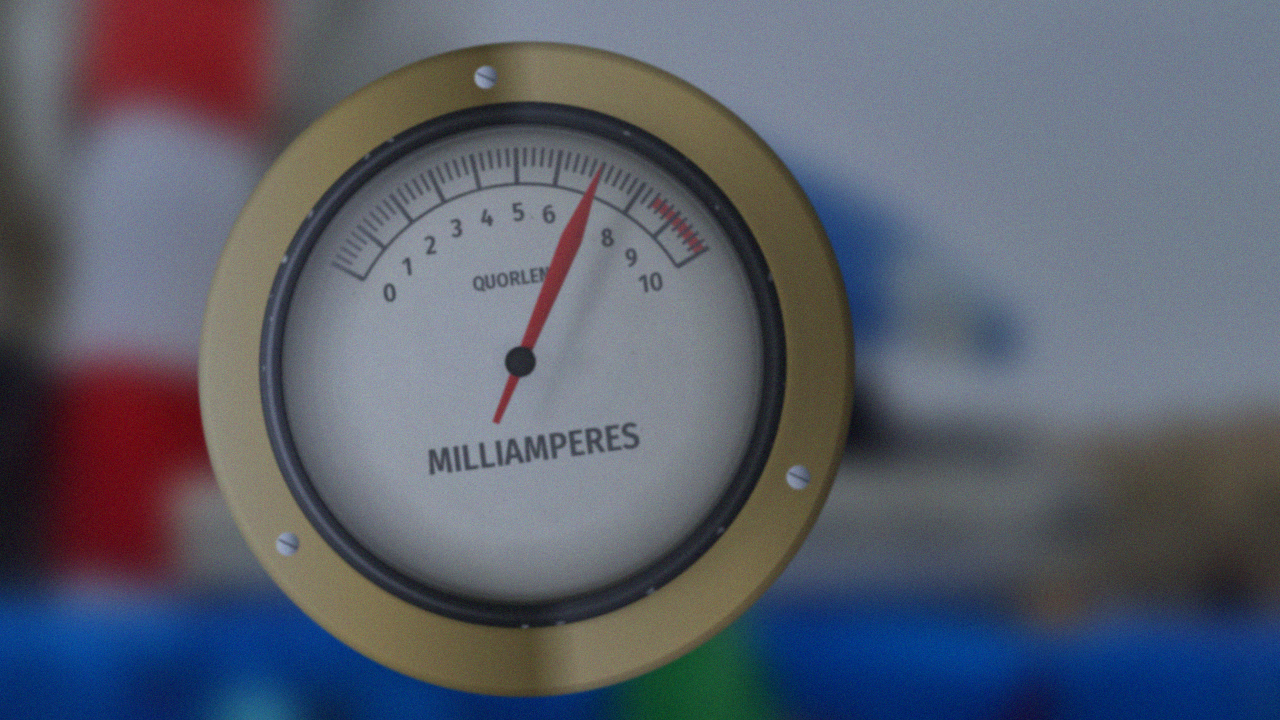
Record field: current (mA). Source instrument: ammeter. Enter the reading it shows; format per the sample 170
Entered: 7
